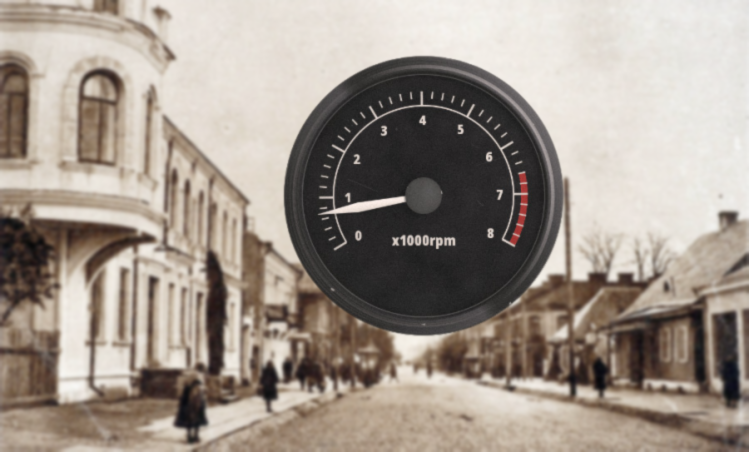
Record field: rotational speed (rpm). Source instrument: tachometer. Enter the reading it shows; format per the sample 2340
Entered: 700
